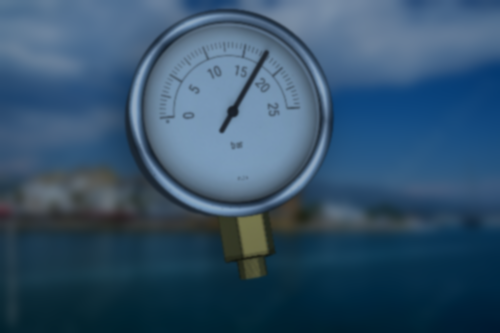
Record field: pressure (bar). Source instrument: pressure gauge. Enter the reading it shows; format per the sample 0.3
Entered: 17.5
